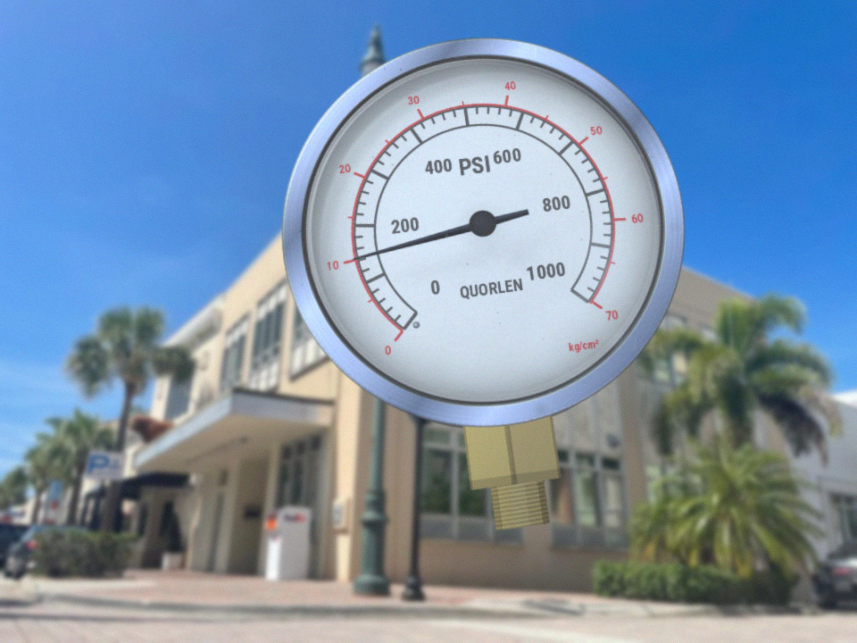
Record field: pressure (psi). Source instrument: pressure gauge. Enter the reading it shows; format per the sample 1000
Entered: 140
